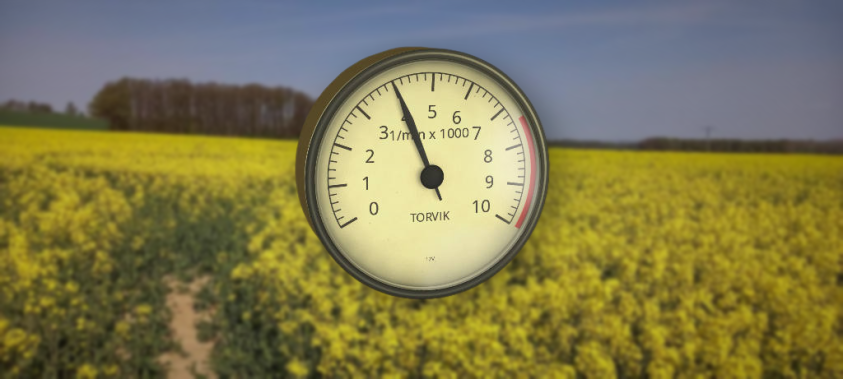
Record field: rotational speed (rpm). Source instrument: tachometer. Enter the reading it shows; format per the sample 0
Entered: 4000
